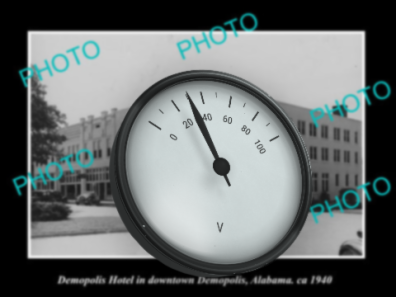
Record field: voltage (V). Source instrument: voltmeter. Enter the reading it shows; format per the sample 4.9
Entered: 30
